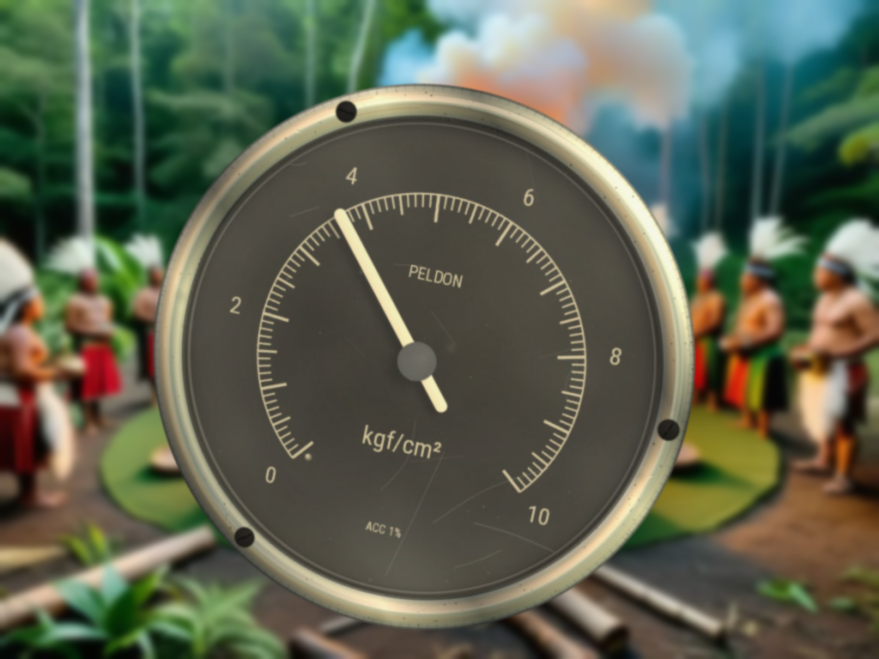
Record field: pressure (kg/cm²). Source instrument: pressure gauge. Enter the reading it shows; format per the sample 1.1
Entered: 3.7
